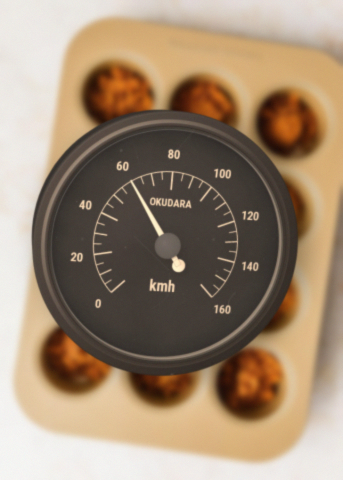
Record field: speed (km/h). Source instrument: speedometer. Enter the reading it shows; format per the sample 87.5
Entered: 60
